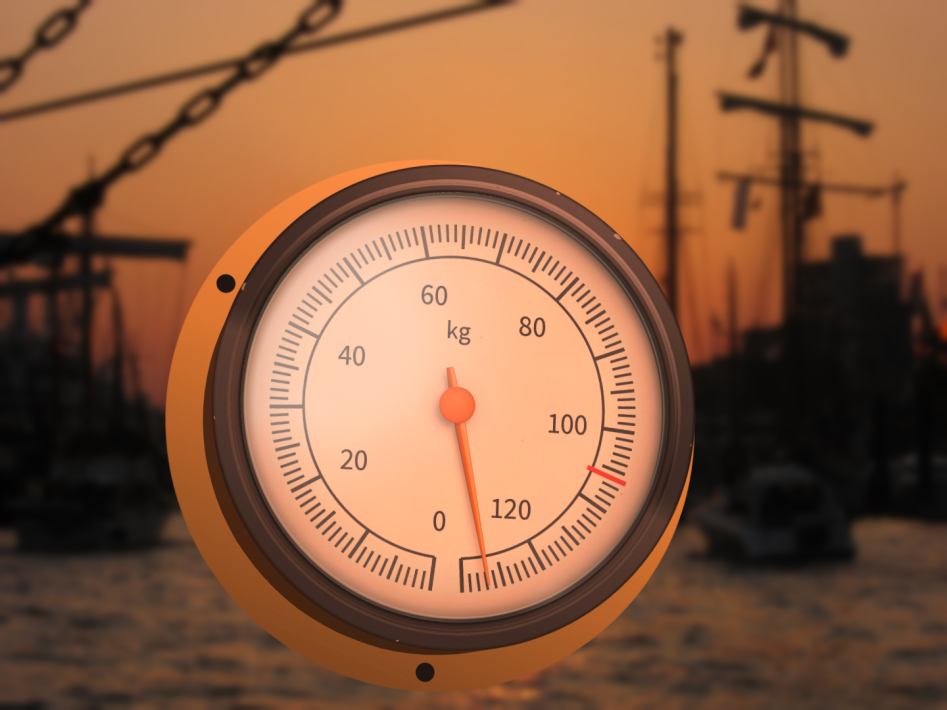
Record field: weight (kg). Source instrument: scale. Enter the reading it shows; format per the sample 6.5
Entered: 127
